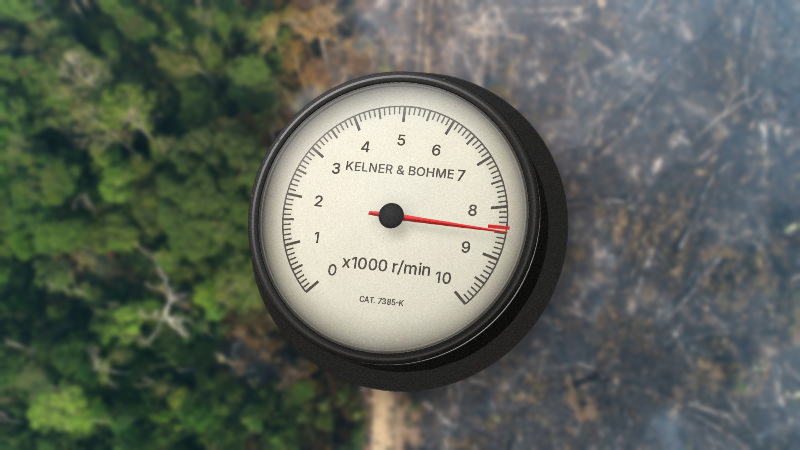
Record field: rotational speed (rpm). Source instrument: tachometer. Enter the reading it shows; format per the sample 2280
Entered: 8500
